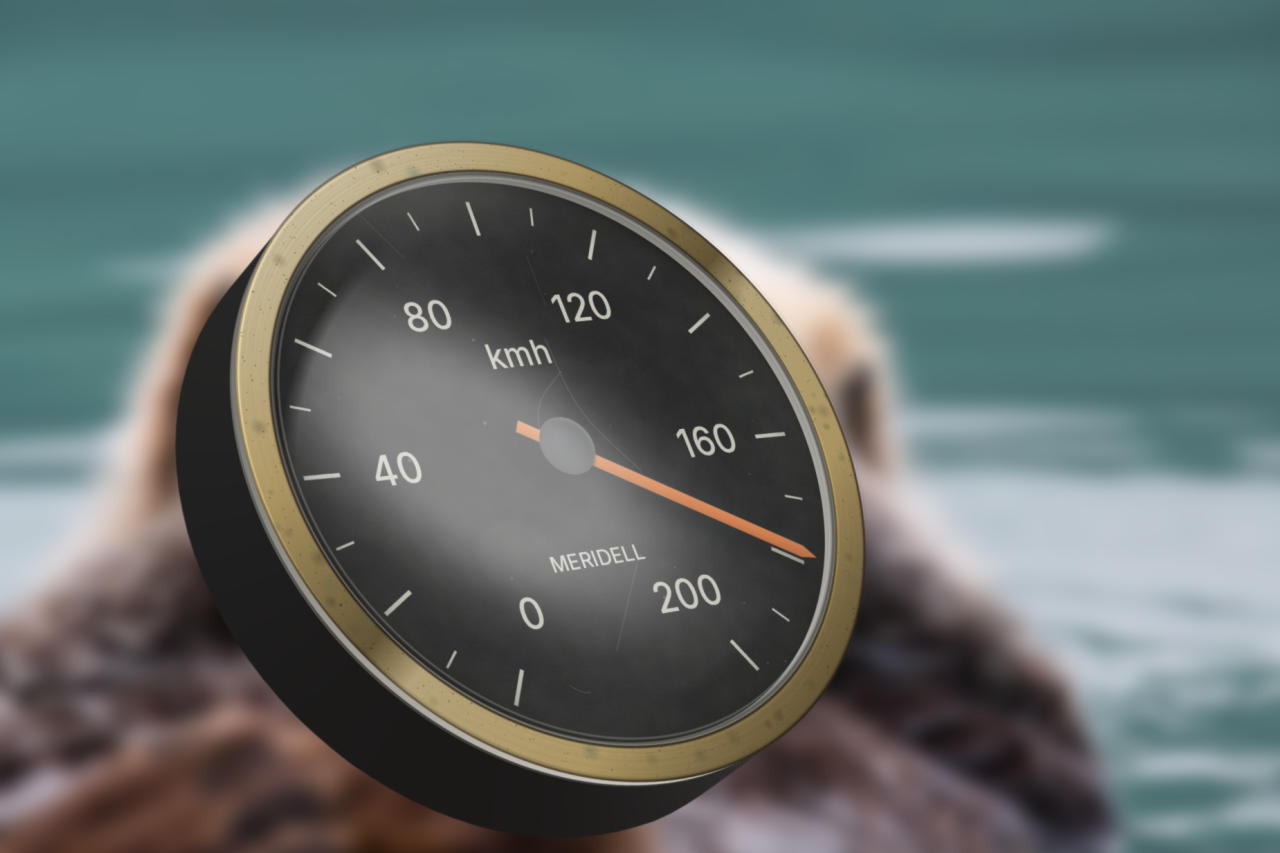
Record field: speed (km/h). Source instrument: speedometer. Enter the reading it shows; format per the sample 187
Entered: 180
